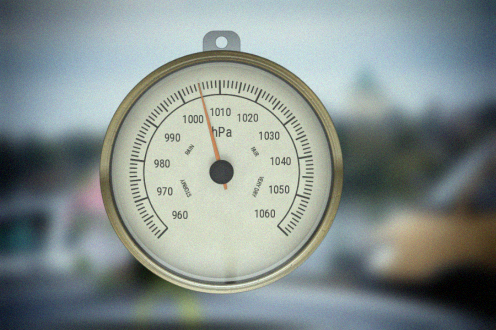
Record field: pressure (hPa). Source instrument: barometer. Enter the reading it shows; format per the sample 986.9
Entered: 1005
